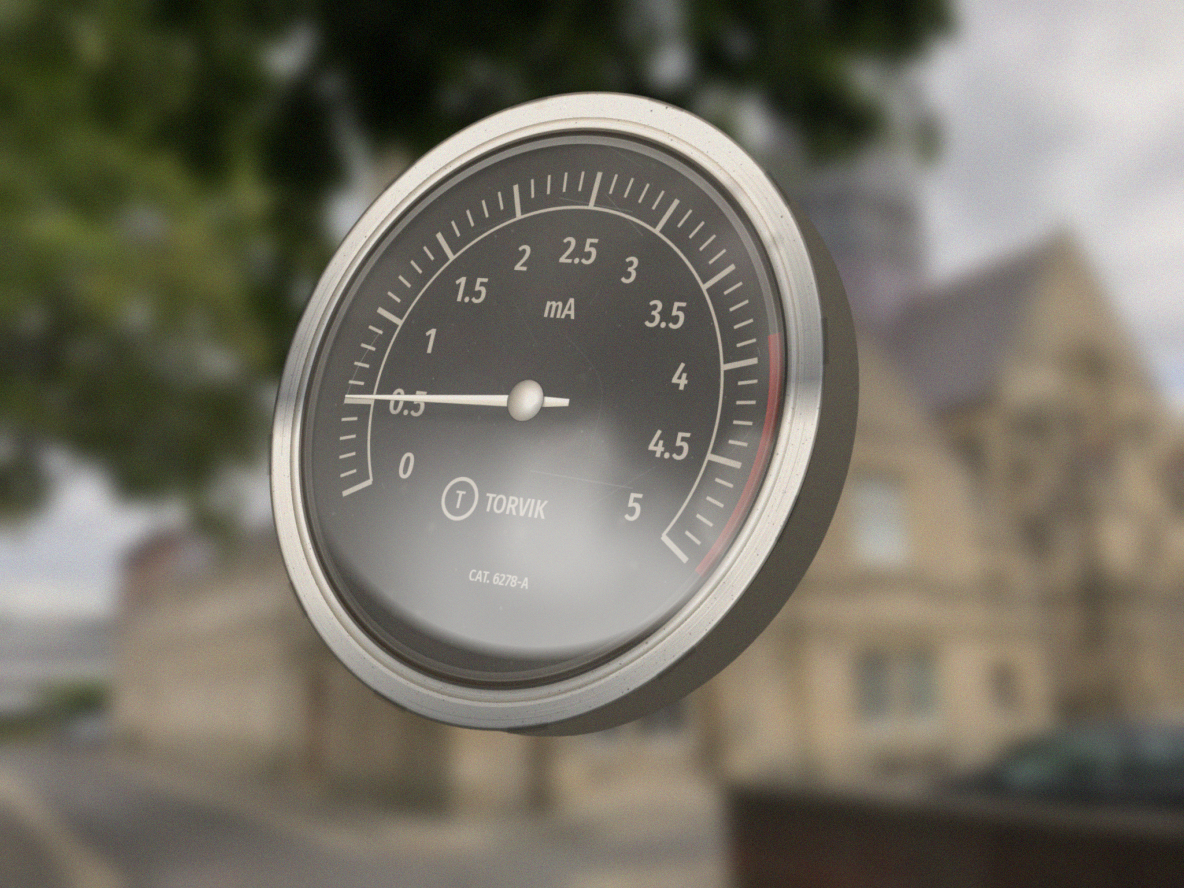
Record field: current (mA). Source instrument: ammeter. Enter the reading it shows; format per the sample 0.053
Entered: 0.5
